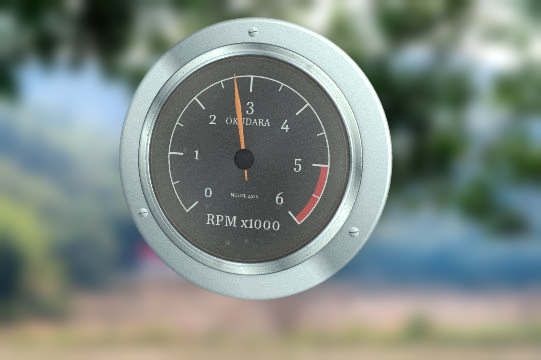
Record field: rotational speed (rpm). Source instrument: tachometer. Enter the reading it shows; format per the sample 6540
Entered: 2750
